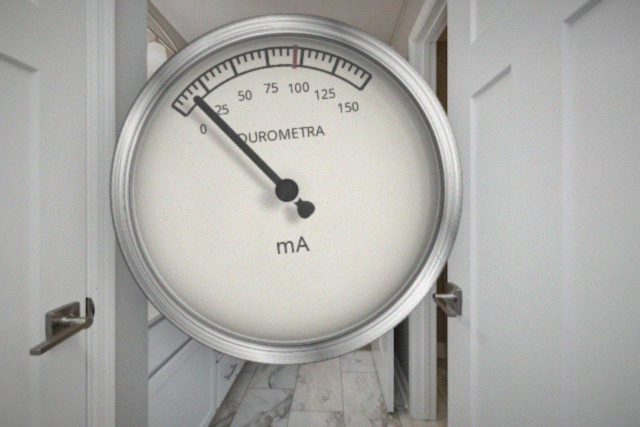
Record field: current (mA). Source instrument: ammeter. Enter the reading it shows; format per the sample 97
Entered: 15
